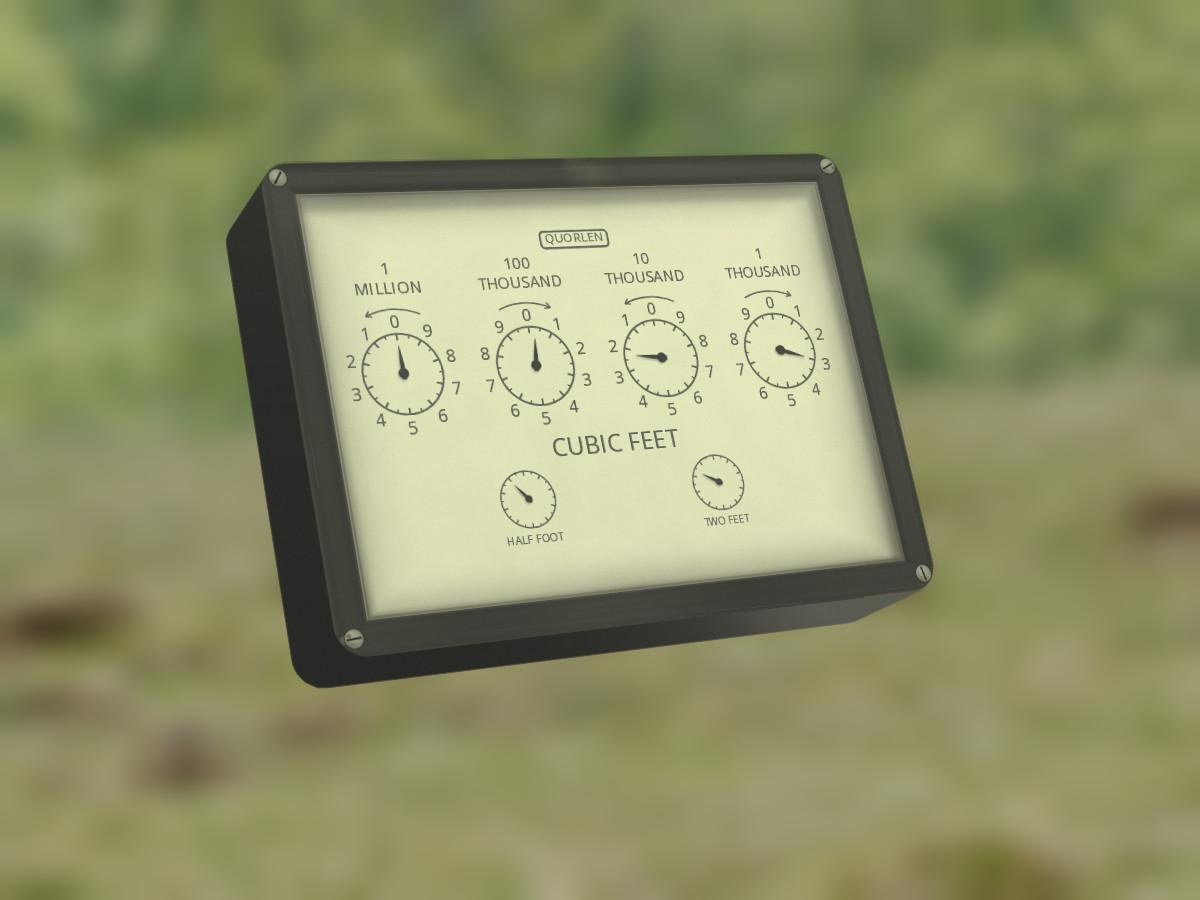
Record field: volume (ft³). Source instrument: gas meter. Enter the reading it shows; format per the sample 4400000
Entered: 2300
